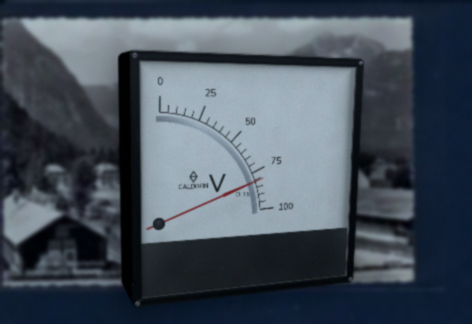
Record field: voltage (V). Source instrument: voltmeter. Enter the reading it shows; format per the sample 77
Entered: 80
